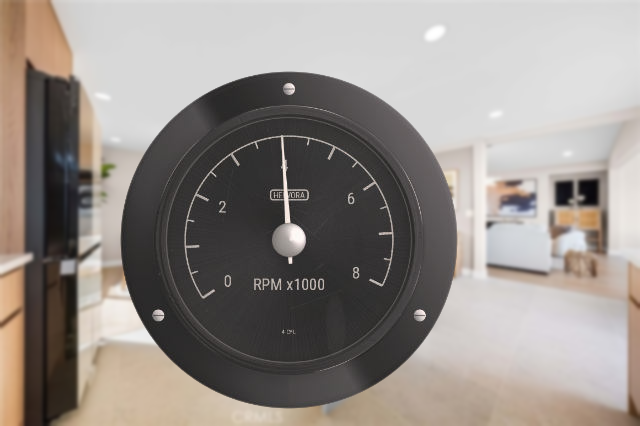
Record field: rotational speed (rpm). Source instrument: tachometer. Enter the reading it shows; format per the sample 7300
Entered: 4000
